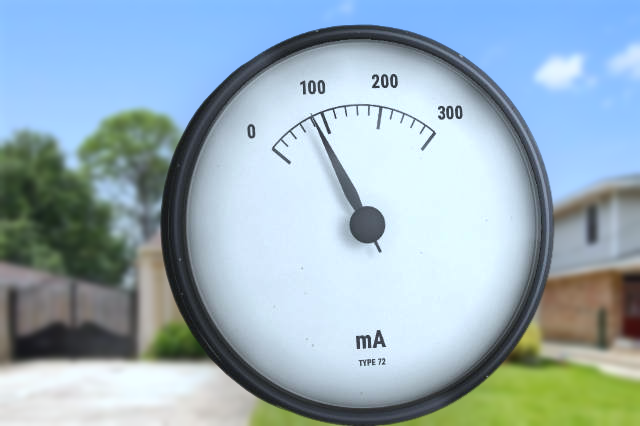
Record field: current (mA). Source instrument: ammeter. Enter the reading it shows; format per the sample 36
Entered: 80
